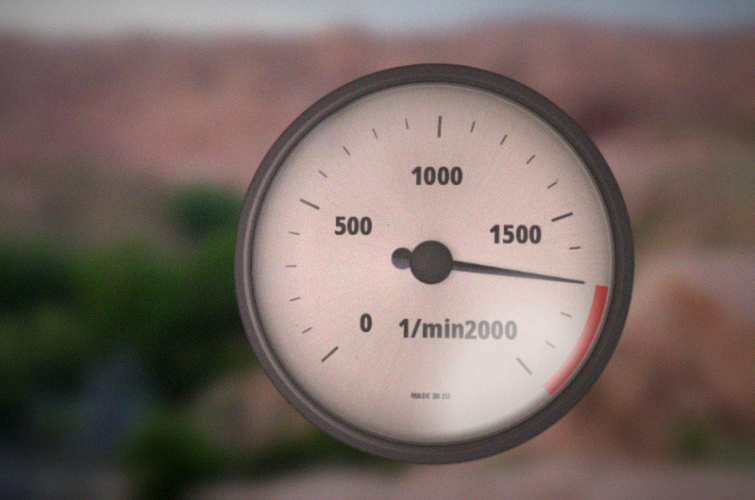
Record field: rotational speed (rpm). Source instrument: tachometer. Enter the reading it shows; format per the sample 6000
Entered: 1700
